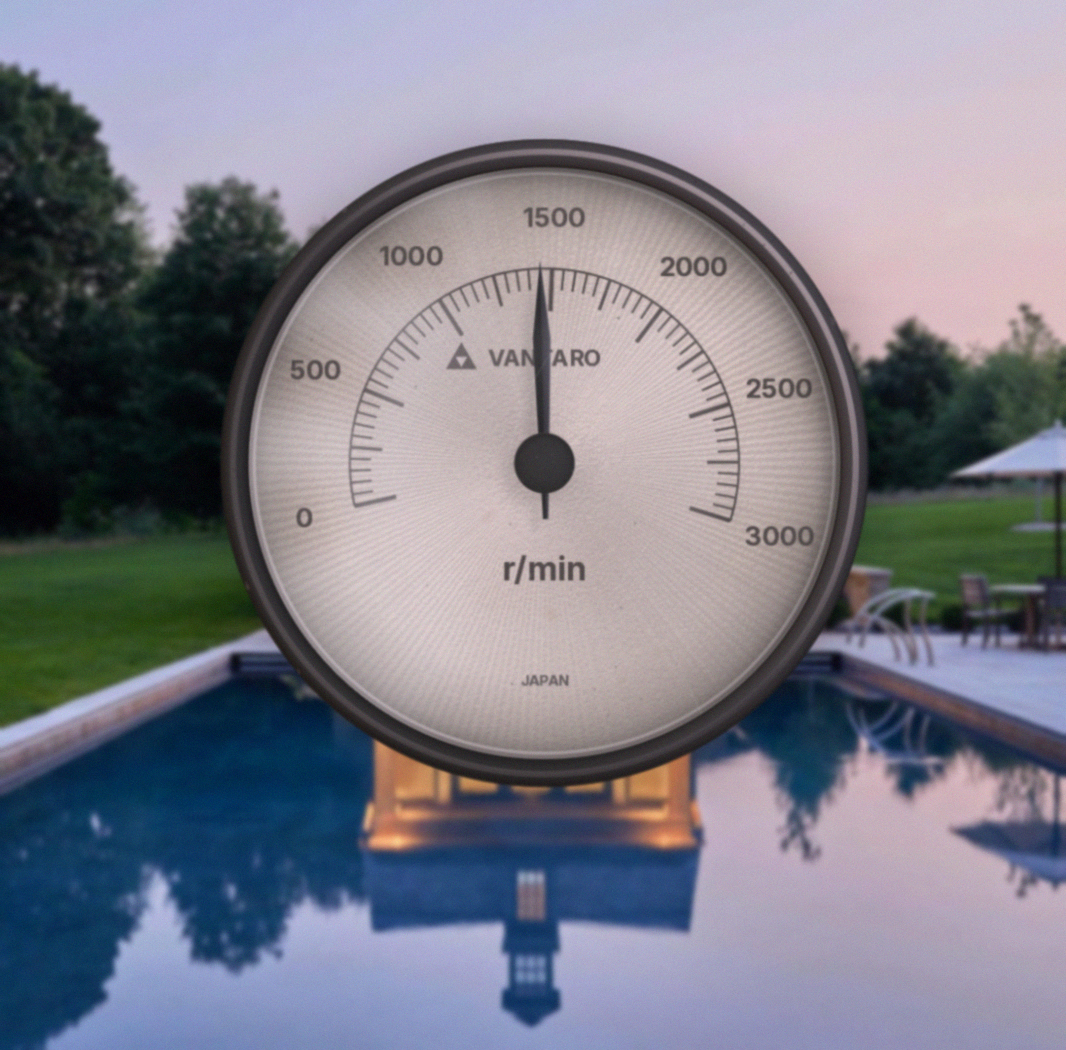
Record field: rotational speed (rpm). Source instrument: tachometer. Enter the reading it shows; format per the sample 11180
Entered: 1450
